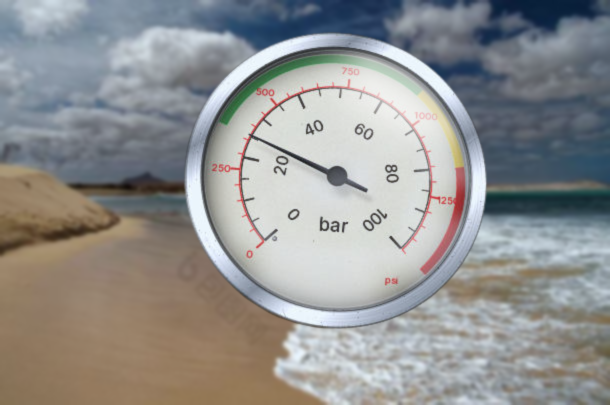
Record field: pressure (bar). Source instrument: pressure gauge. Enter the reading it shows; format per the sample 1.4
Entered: 25
